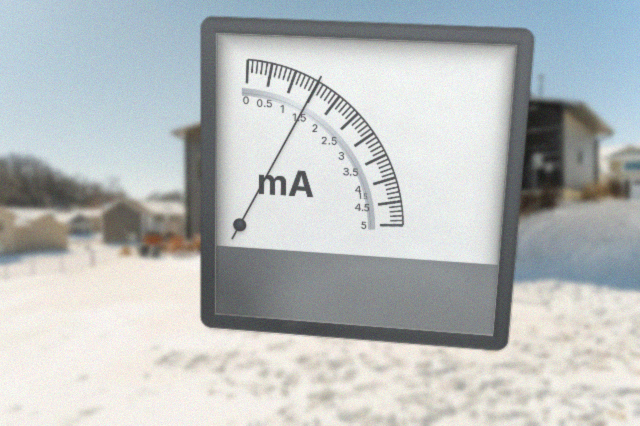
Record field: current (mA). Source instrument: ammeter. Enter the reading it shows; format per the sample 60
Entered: 1.5
